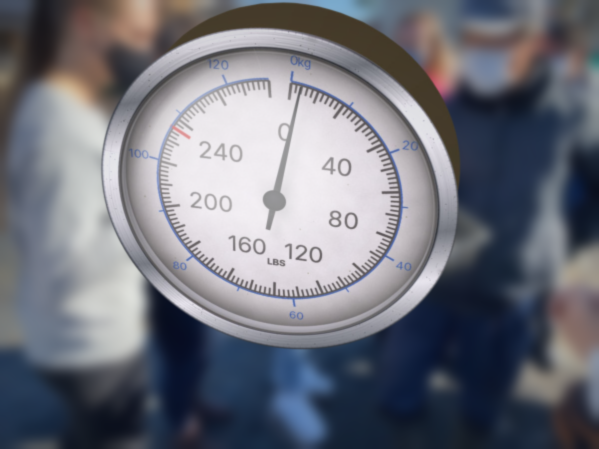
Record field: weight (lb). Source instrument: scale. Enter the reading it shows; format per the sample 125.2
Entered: 4
